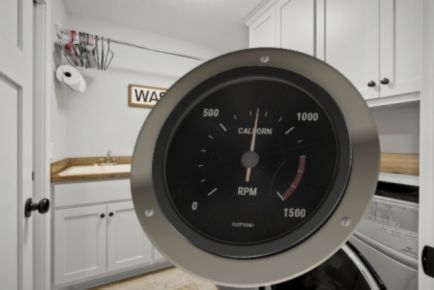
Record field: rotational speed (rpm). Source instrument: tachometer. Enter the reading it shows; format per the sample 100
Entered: 750
